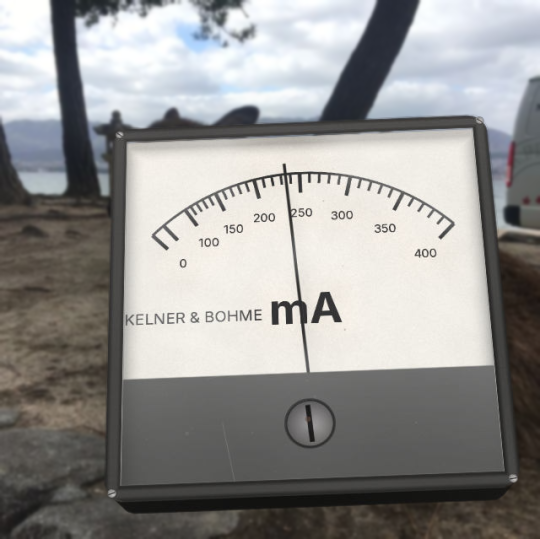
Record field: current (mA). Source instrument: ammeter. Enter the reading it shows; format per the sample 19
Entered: 235
